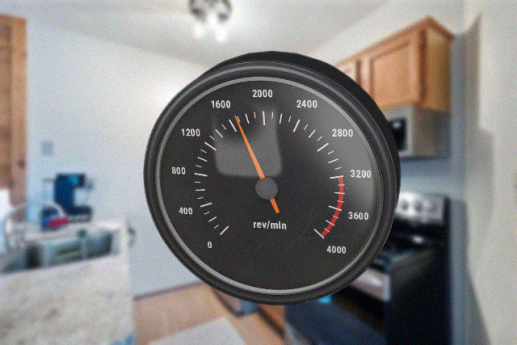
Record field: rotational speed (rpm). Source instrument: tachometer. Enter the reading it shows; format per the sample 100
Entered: 1700
